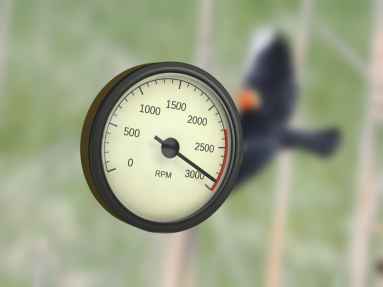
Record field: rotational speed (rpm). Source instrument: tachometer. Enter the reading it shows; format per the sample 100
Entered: 2900
